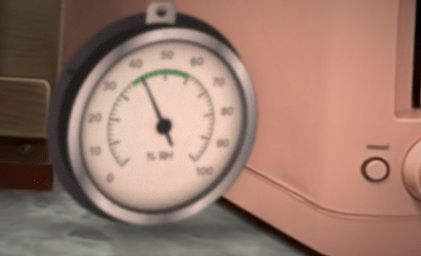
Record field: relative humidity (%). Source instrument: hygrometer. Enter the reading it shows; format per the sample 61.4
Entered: 40
